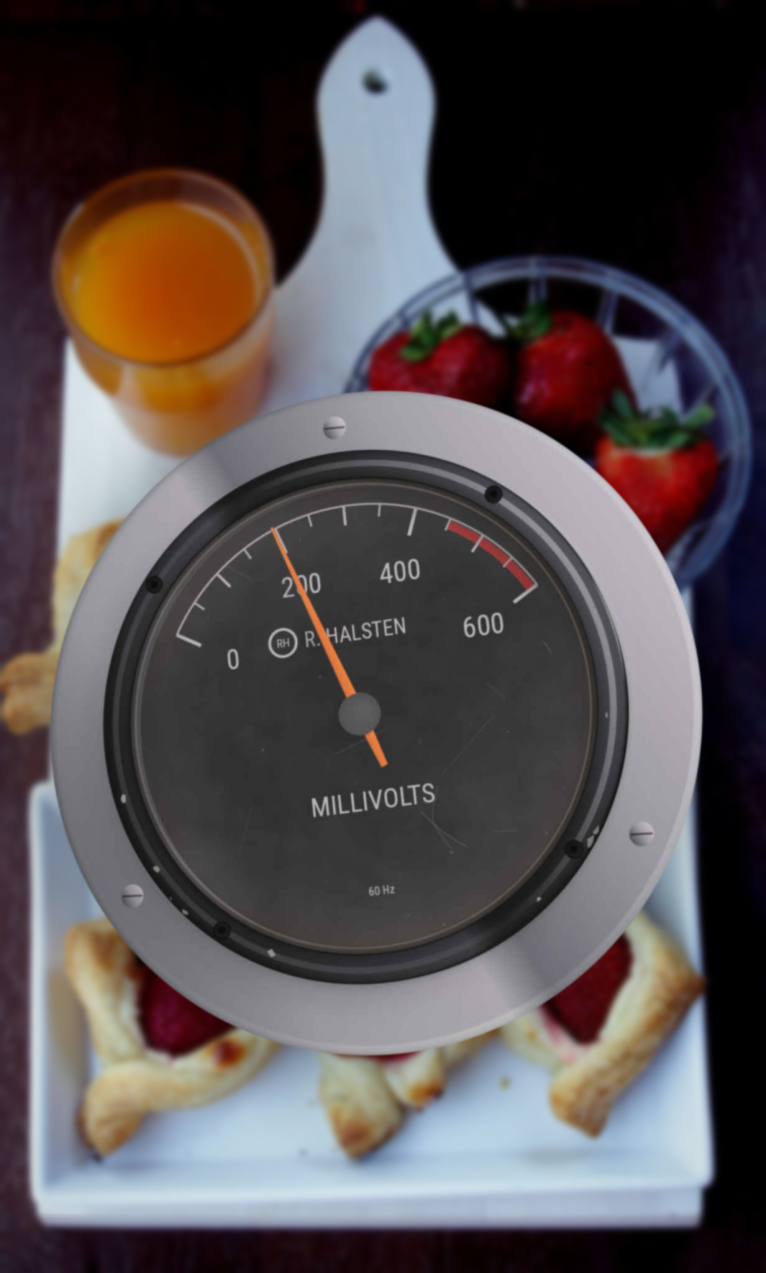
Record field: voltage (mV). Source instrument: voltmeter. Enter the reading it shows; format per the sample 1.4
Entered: 200
